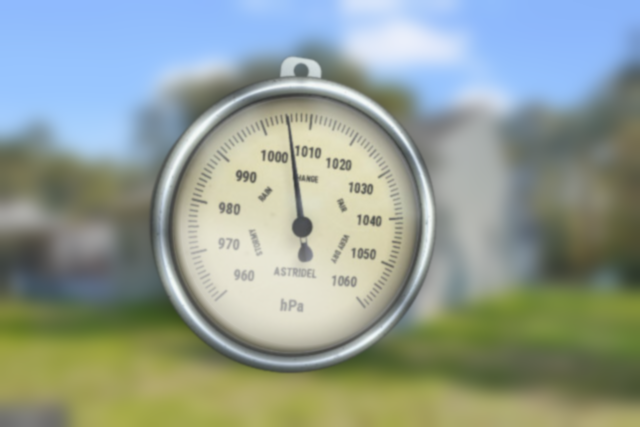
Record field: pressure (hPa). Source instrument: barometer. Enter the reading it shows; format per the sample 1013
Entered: 1005
